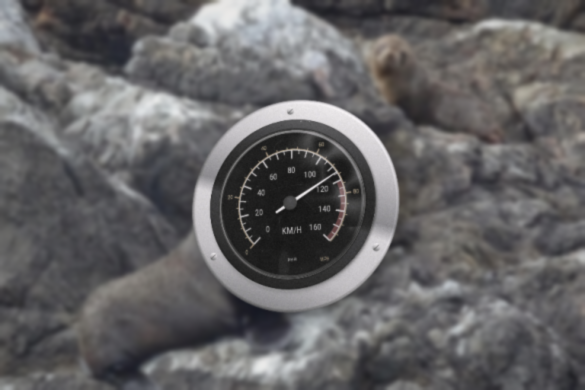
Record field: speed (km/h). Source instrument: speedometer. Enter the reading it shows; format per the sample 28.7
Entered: 115
